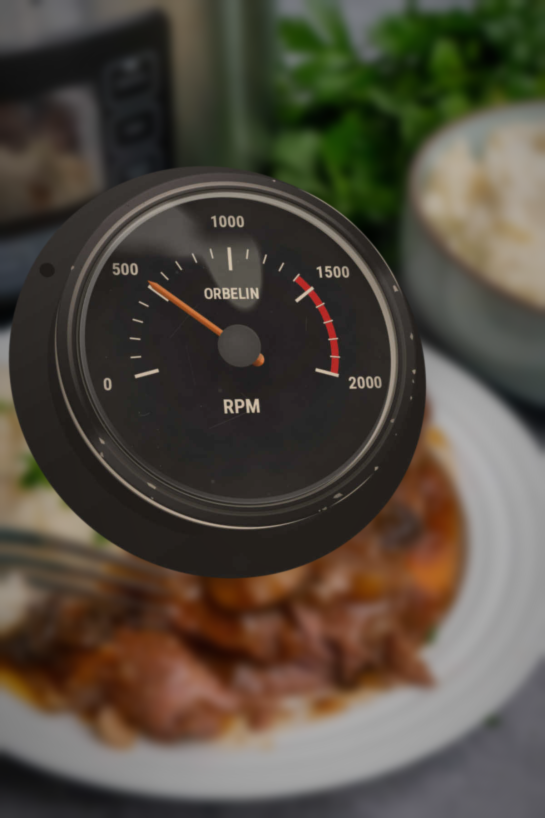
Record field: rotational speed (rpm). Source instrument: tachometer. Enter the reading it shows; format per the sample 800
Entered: 500
